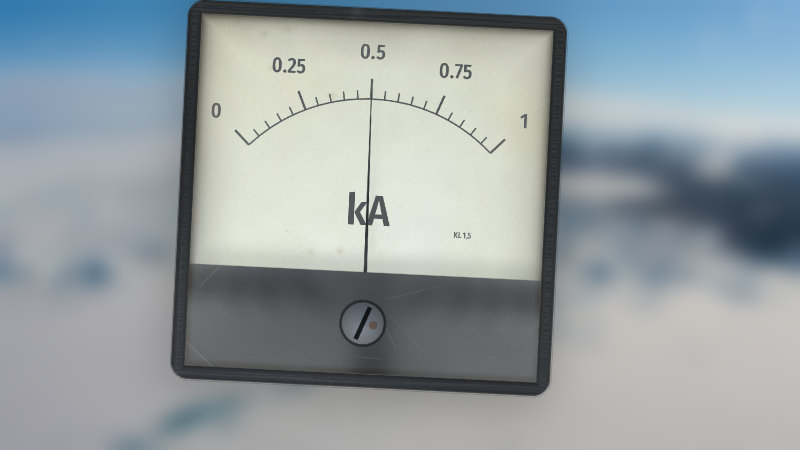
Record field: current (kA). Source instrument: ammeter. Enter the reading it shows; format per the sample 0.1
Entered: 0.5
